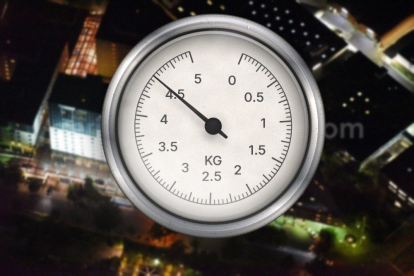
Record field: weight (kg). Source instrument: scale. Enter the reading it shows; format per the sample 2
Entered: 4.5
